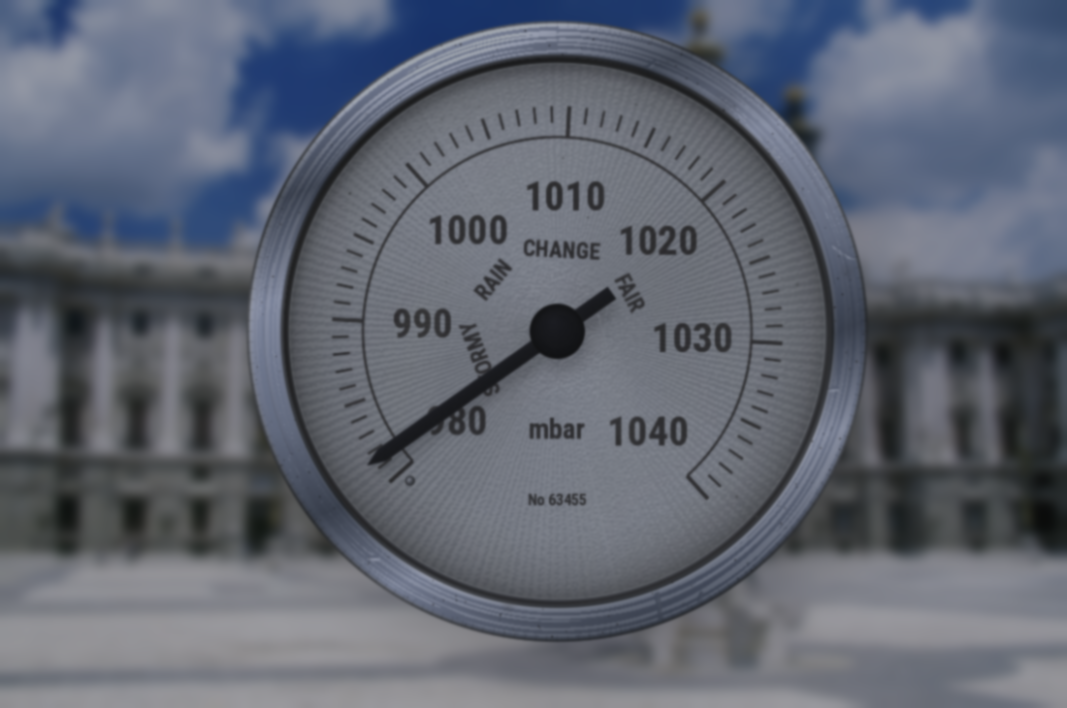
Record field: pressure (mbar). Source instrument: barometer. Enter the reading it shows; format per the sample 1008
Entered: 981.5
